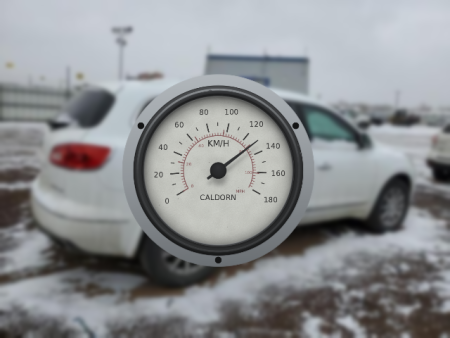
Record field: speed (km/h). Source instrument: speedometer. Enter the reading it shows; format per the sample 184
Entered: 130
